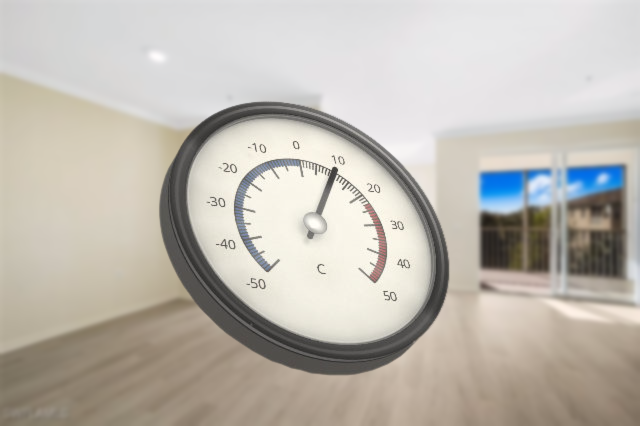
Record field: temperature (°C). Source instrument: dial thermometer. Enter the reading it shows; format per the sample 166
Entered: 10
